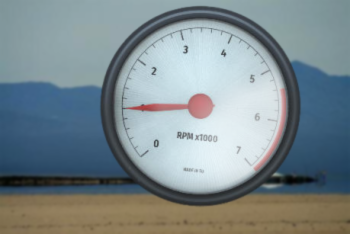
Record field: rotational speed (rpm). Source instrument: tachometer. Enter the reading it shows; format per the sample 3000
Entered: 1000
